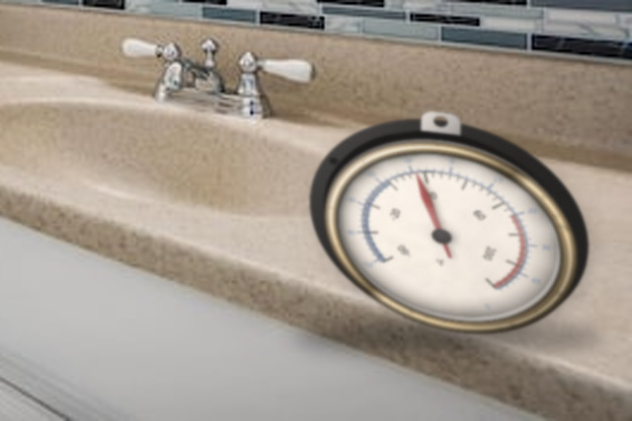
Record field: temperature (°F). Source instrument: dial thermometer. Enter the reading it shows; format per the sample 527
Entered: 16
